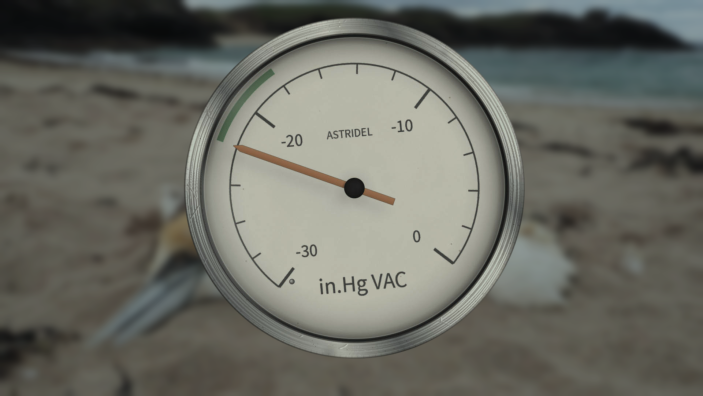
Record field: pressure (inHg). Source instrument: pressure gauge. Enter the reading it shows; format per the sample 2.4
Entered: -22
